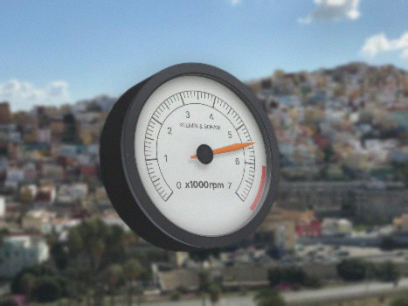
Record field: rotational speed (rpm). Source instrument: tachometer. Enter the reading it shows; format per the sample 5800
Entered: 5500
